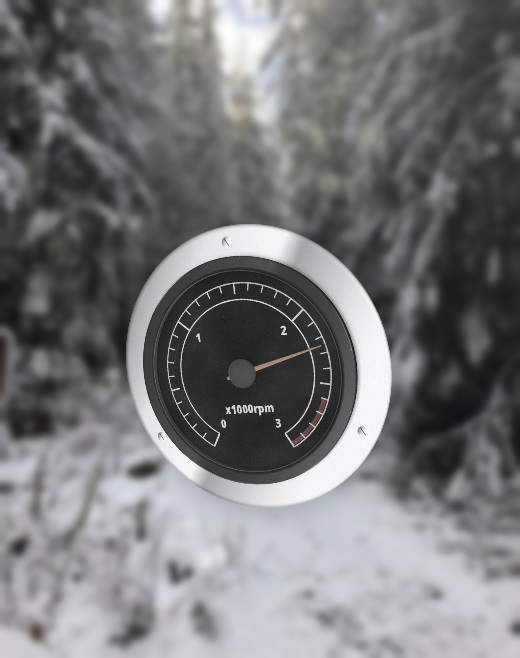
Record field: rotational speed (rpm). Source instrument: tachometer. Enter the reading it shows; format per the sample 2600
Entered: 2250
